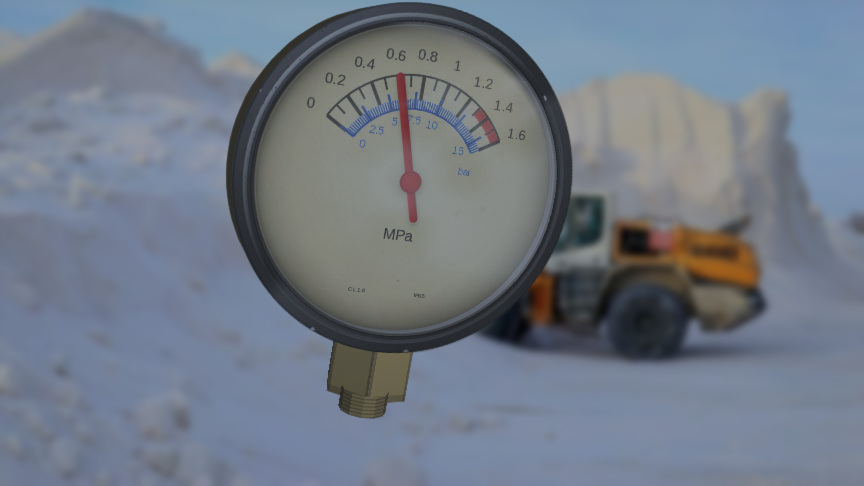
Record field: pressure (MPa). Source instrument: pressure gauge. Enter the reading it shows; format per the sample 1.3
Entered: 0.6
